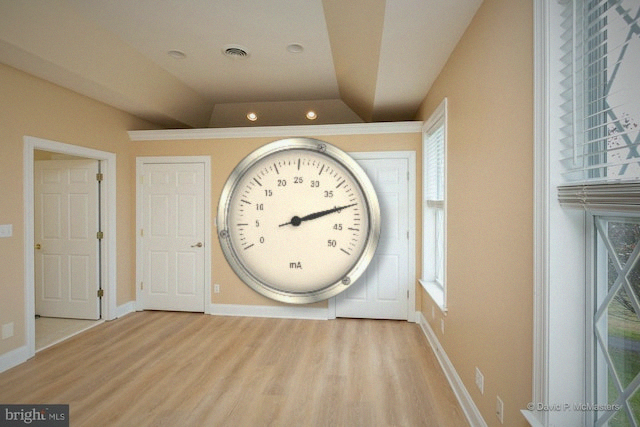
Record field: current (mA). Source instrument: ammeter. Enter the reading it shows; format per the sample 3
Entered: 40
